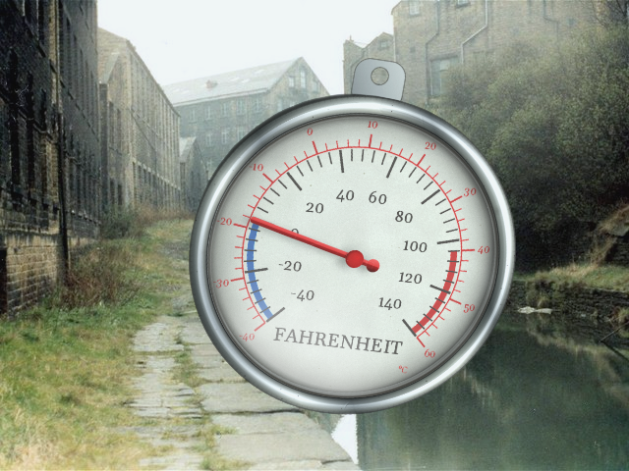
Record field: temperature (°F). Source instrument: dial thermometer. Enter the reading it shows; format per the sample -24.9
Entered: 0
